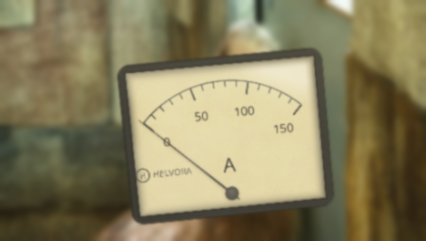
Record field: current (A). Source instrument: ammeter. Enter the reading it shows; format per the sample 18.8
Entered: 0
